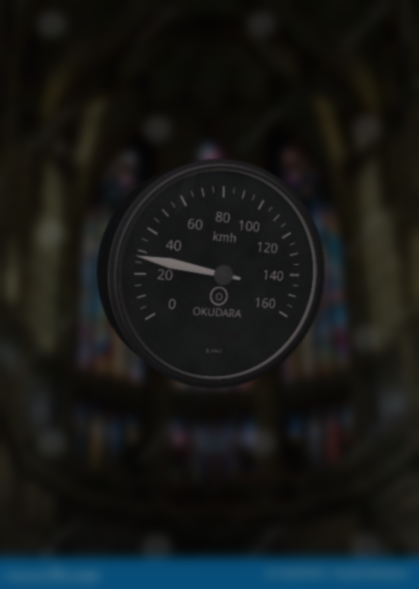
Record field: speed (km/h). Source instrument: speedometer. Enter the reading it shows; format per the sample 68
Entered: 27.5
